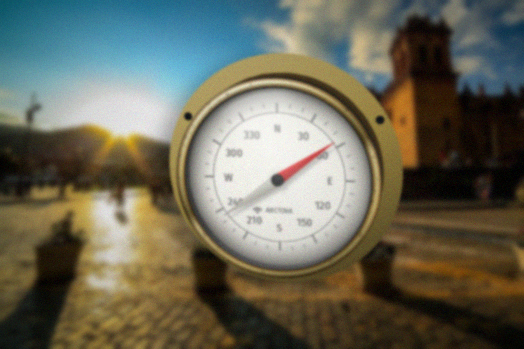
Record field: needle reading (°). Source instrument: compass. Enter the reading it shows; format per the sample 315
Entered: 55
